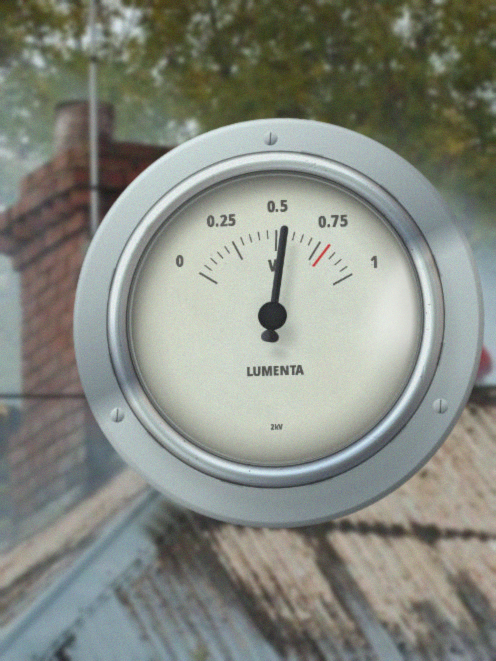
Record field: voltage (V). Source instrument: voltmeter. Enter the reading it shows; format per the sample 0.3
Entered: 0.55
